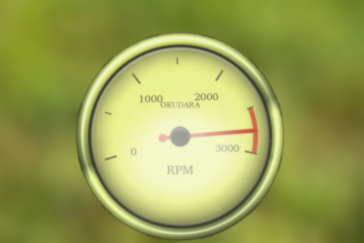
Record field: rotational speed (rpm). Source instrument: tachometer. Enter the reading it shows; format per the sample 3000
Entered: 2750
